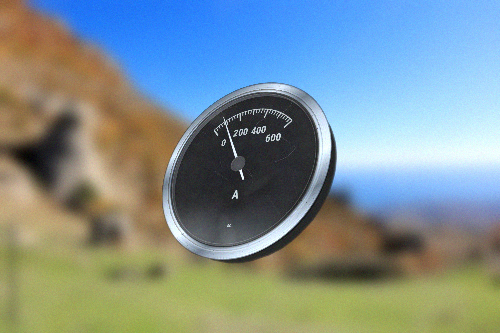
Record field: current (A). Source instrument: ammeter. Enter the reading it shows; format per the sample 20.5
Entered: 100
